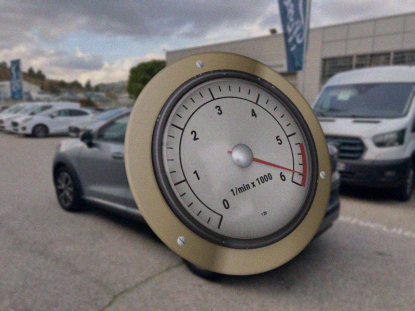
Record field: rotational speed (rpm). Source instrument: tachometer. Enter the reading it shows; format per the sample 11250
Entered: 5800
